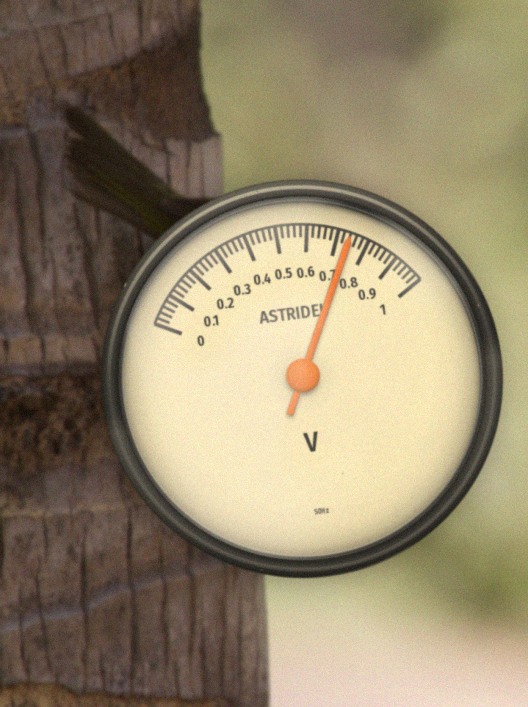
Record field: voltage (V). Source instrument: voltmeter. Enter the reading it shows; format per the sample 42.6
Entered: 0.74
